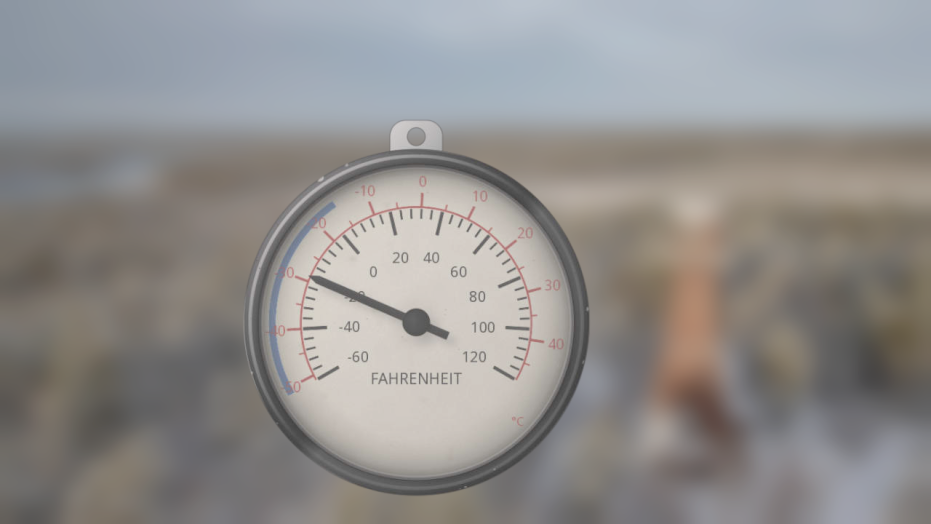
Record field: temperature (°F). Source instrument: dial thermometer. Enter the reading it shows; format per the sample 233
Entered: -20
